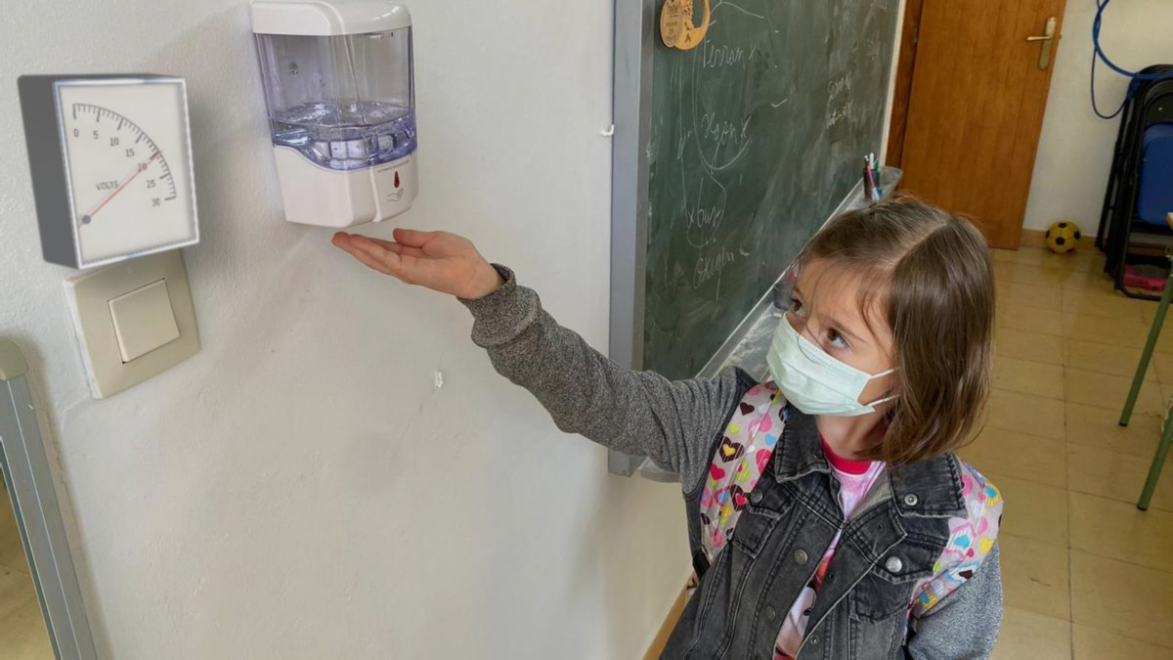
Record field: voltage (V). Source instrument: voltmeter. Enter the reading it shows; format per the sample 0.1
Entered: 20
